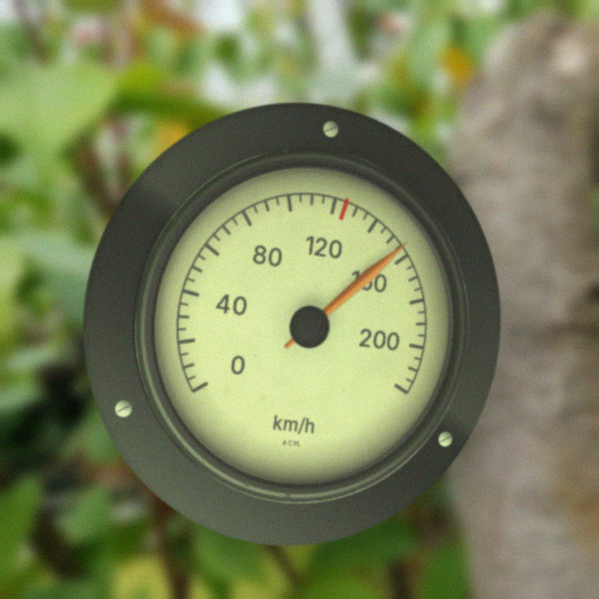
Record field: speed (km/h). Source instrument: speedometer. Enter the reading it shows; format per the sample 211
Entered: 155
